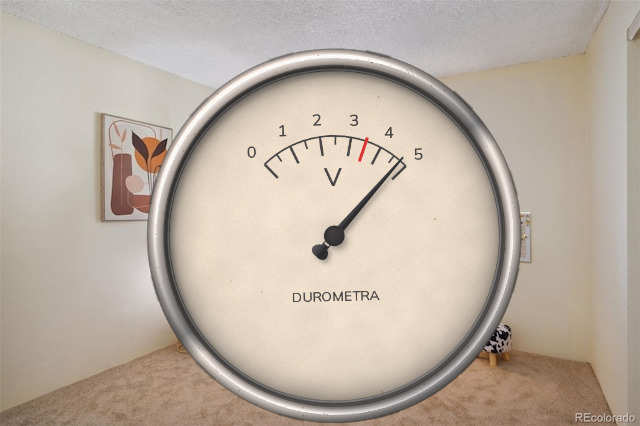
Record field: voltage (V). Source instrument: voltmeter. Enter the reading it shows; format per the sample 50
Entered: 4.75
